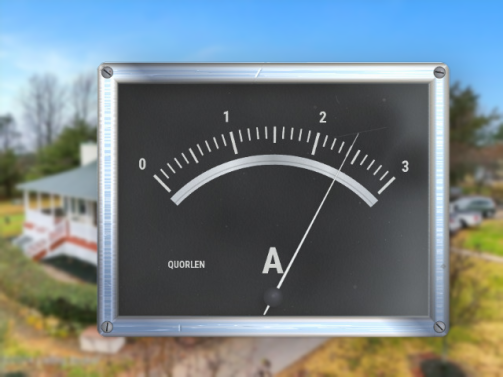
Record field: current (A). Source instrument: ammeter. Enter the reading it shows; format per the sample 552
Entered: 2.4
